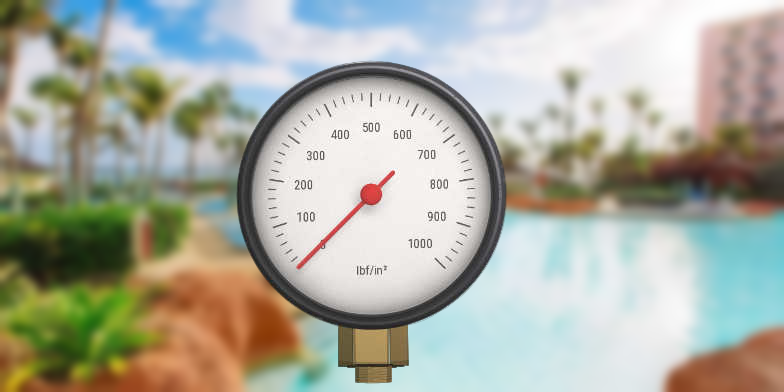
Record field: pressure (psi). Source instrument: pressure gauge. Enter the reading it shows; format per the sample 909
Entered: 0
